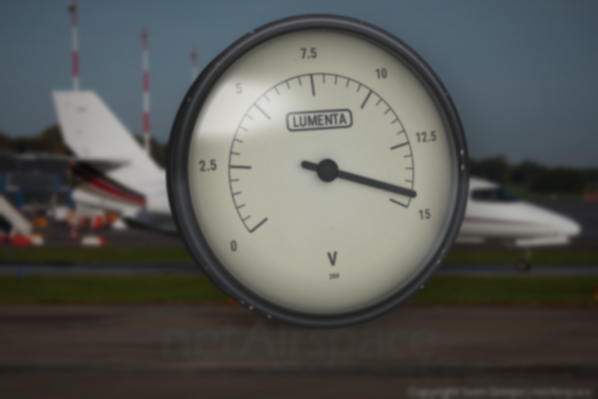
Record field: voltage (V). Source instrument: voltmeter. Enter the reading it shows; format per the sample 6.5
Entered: 14.5
